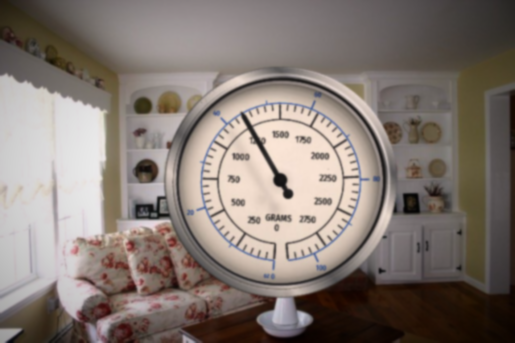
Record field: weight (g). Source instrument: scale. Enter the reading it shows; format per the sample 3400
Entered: 1250
